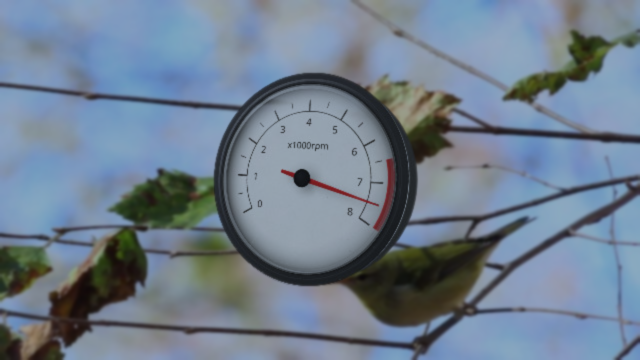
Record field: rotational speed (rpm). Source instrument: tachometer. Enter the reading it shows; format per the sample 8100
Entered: 7500
